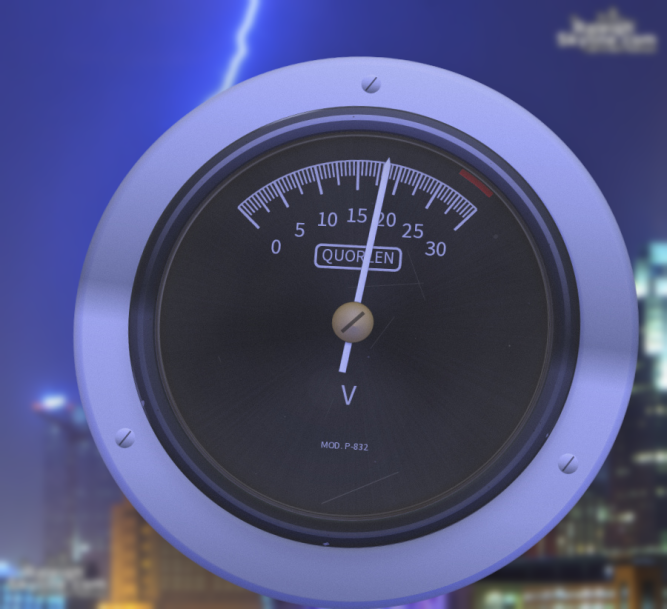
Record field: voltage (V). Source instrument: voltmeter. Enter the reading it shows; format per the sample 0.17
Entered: 18.5
